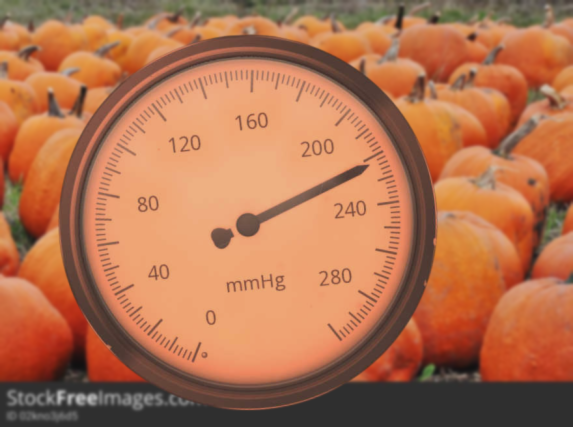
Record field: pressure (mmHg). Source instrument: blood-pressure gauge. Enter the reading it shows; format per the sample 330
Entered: 222
